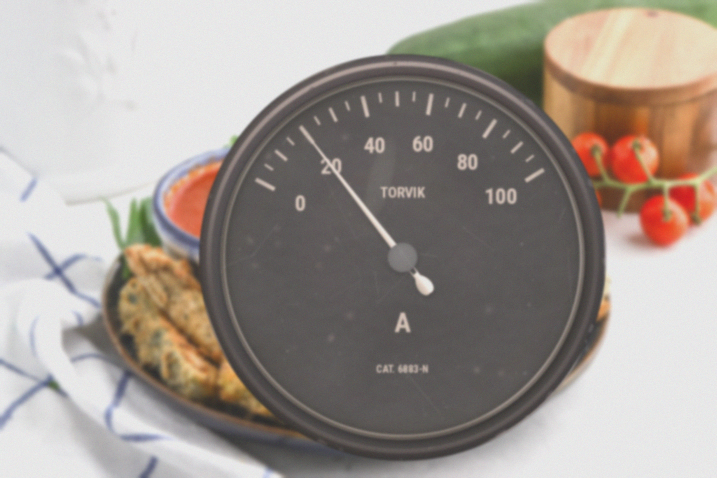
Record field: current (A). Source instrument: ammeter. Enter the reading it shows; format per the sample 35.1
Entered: 20
